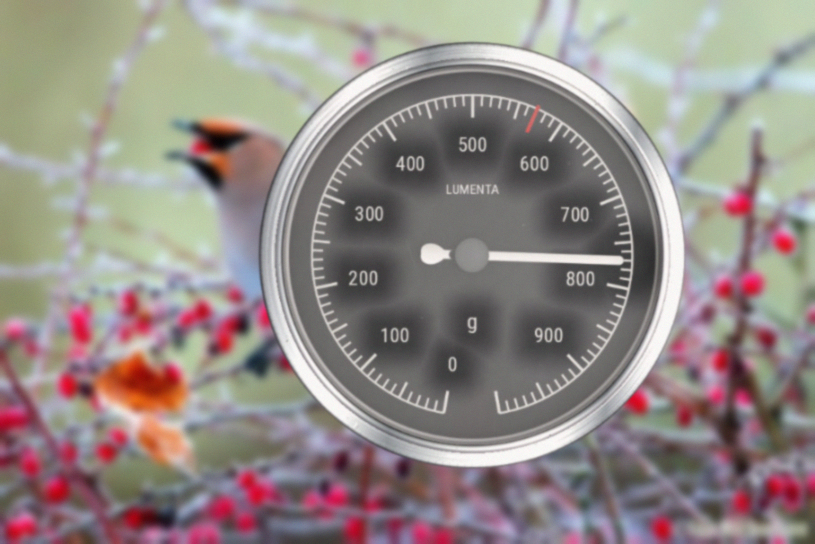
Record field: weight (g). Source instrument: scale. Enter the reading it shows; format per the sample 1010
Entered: 770
